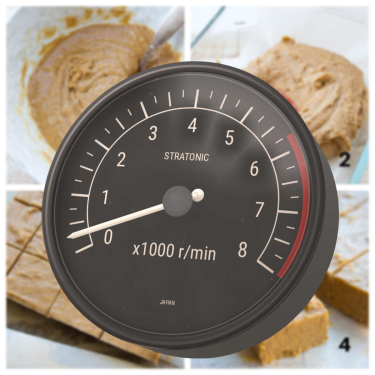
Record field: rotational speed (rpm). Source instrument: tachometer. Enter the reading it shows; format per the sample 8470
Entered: 250
